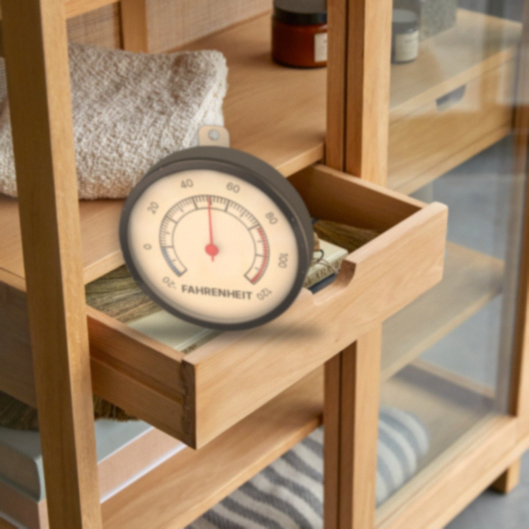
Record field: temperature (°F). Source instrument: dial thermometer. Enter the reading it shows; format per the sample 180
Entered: 50
